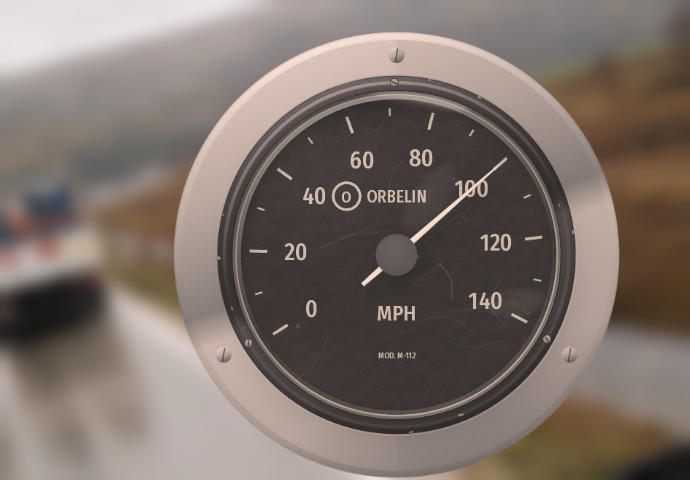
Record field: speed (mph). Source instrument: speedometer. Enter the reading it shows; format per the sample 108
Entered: 100
